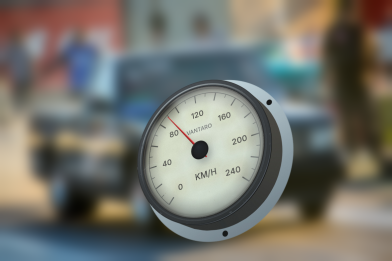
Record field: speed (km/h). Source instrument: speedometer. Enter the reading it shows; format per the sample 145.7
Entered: 90
